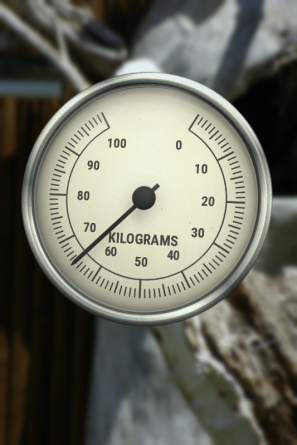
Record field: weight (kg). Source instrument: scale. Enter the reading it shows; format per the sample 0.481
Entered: 65
